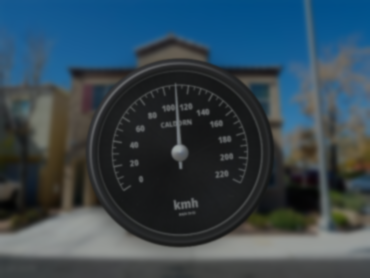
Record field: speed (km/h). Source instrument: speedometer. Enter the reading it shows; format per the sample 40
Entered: 110
